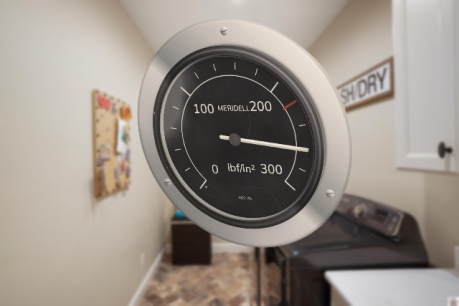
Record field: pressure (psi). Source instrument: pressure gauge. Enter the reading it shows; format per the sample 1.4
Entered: 260
